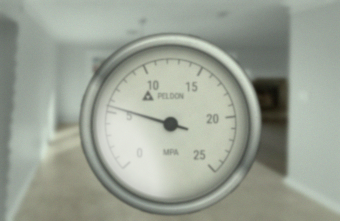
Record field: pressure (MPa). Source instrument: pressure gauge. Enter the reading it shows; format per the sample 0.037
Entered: 5.5
